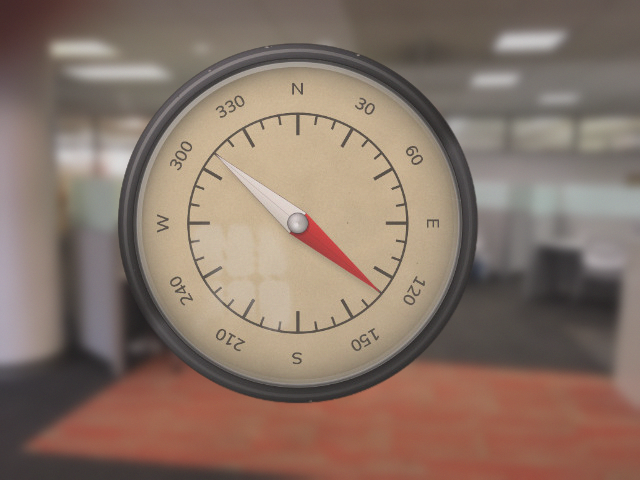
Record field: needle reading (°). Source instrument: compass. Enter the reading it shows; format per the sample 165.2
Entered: 130
